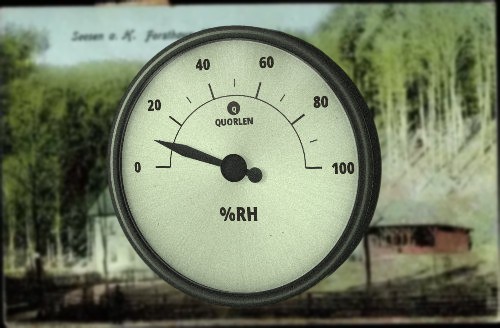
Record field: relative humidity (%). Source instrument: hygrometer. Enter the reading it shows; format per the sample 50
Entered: 10
